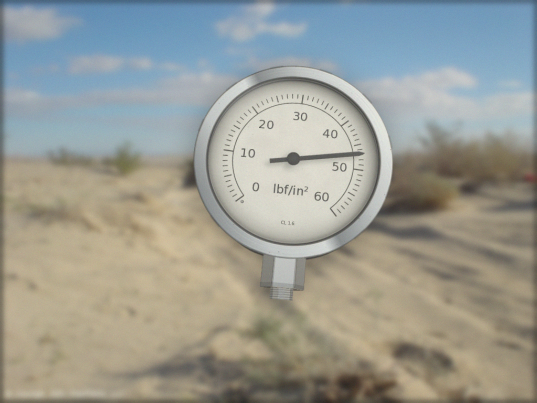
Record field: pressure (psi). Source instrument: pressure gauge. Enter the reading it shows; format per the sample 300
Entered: 47
